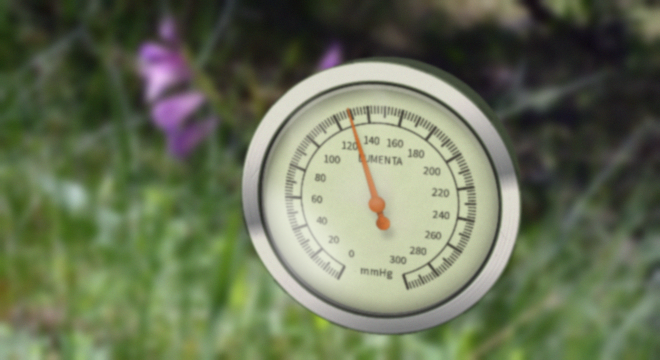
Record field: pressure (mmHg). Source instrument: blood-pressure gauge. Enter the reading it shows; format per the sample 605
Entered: 130
